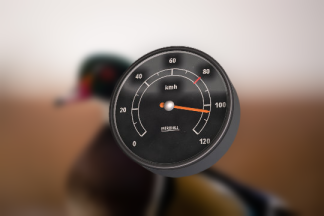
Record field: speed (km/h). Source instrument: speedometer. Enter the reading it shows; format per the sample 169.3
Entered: 105
